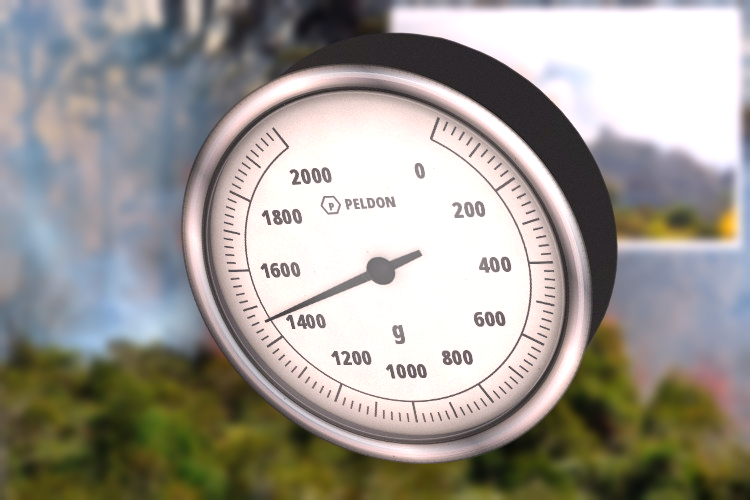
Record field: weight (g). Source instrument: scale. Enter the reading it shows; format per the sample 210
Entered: 1460
